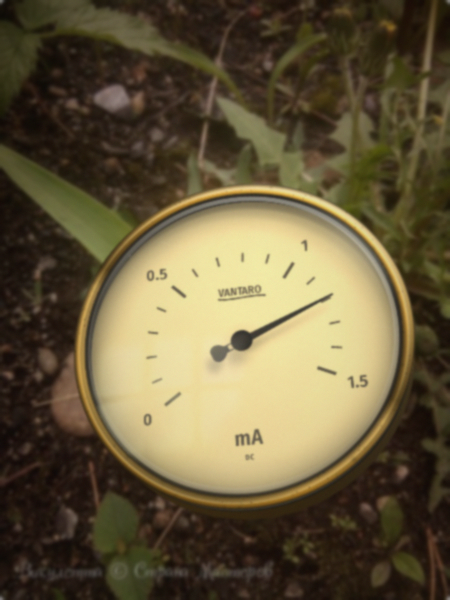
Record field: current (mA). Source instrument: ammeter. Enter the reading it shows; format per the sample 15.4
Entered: 1.2
